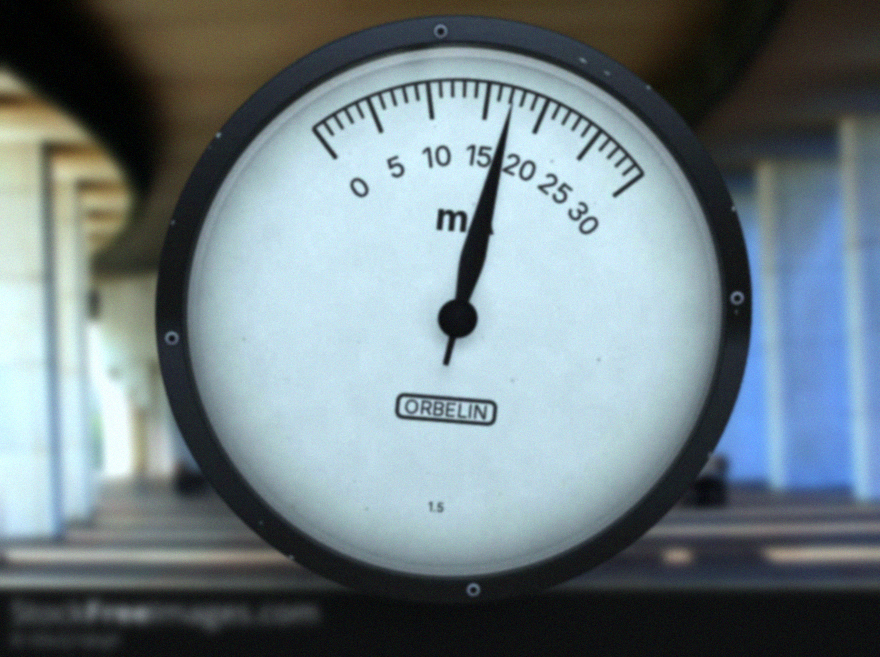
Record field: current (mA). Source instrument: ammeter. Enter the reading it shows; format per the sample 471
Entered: 17
